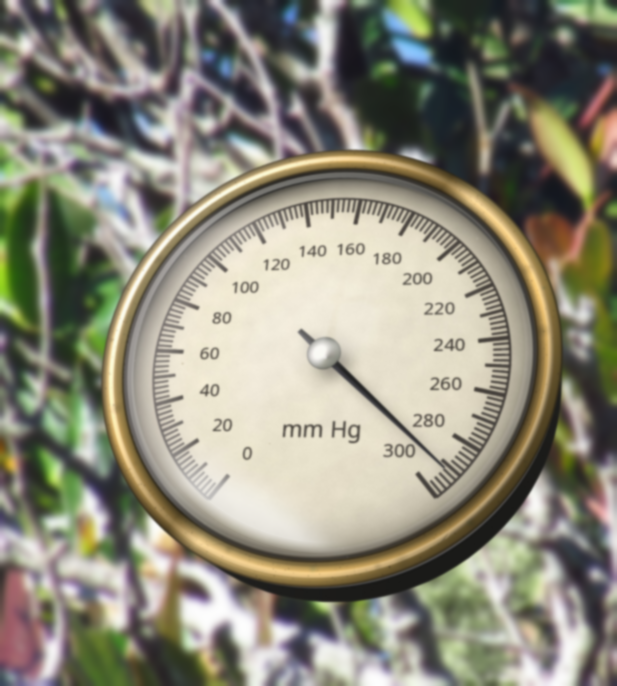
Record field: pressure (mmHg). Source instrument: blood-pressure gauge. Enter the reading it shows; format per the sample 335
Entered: 292
